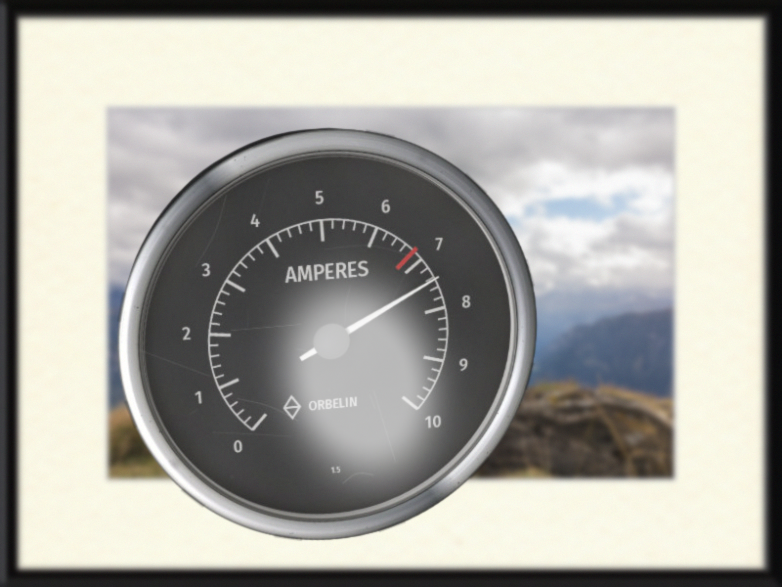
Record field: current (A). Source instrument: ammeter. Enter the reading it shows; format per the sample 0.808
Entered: 7.4
